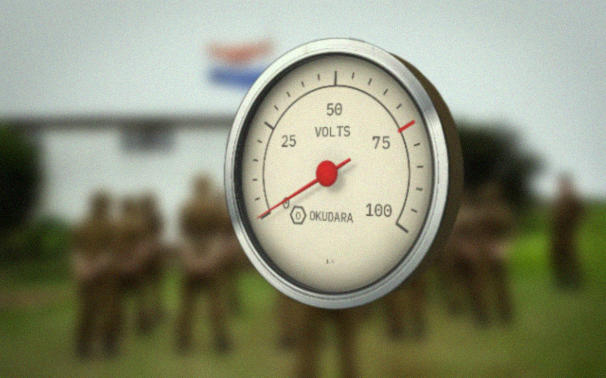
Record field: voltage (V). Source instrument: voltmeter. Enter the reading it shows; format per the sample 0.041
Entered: 0
